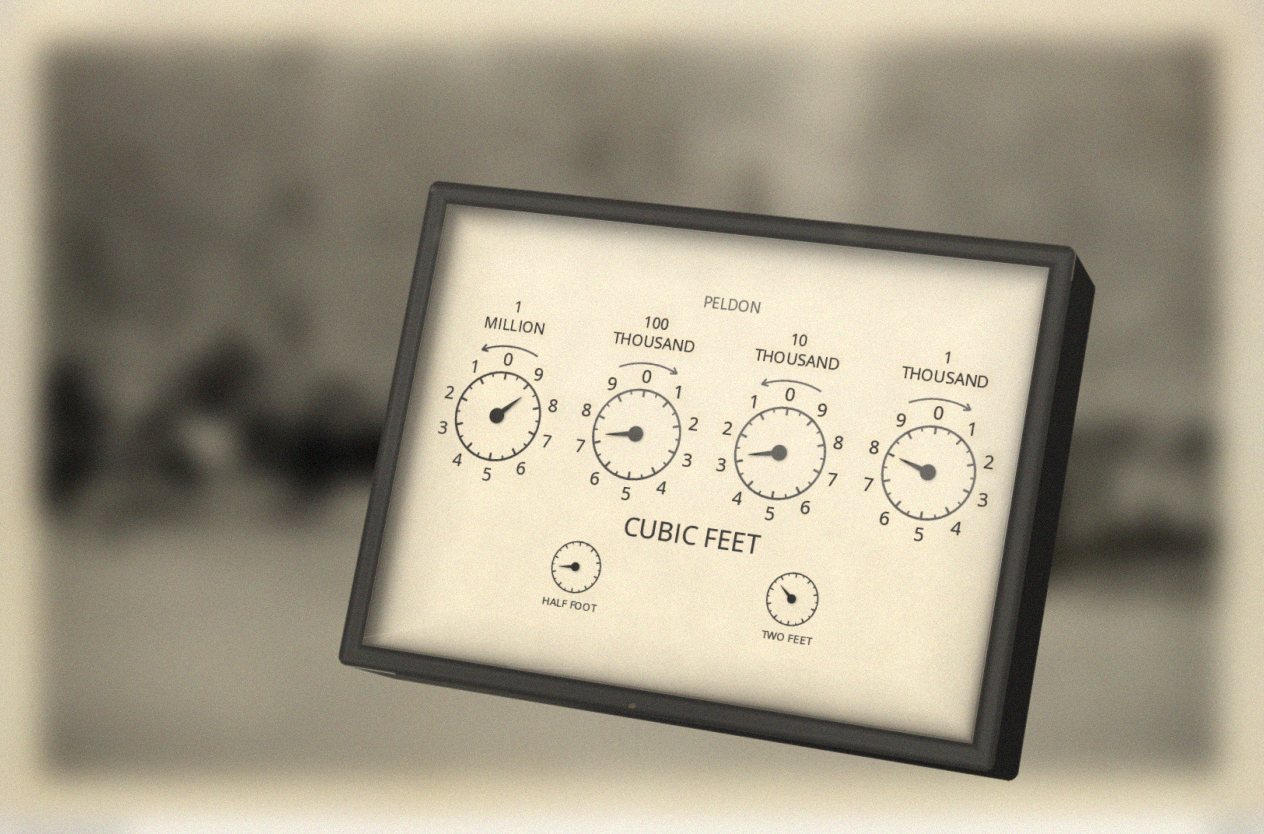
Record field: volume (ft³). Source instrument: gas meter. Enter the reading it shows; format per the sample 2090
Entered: 872800
